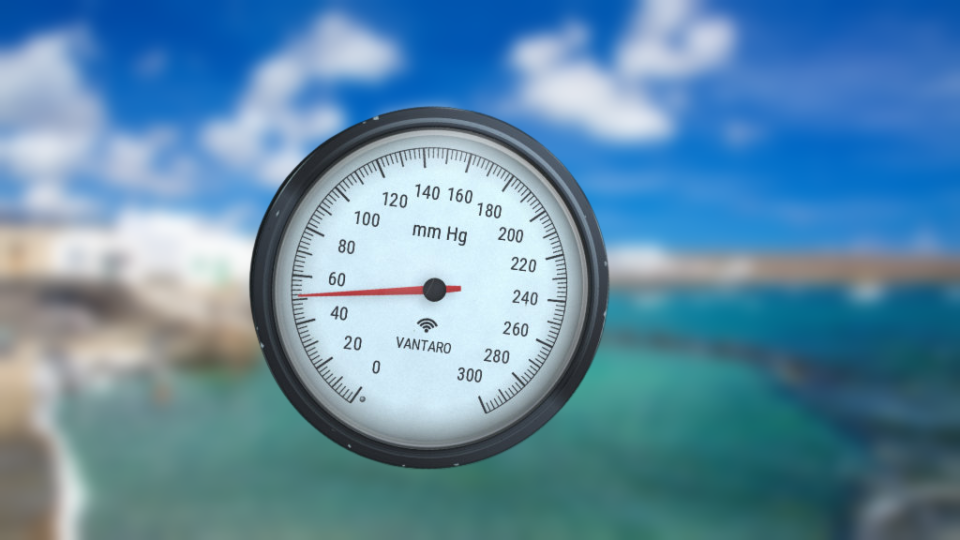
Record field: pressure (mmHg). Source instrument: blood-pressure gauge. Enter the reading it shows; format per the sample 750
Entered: 52
